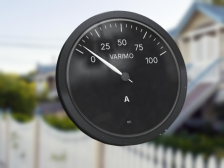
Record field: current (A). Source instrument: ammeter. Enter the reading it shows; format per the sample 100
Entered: 5
